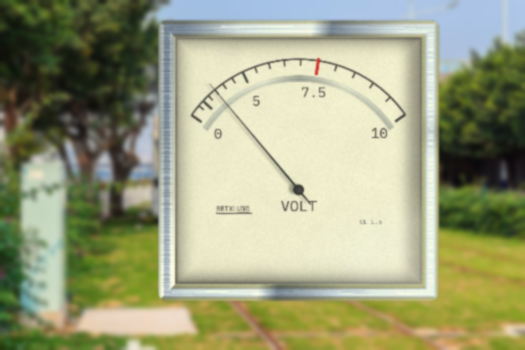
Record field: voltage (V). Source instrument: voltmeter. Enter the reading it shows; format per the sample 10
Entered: 3.5
